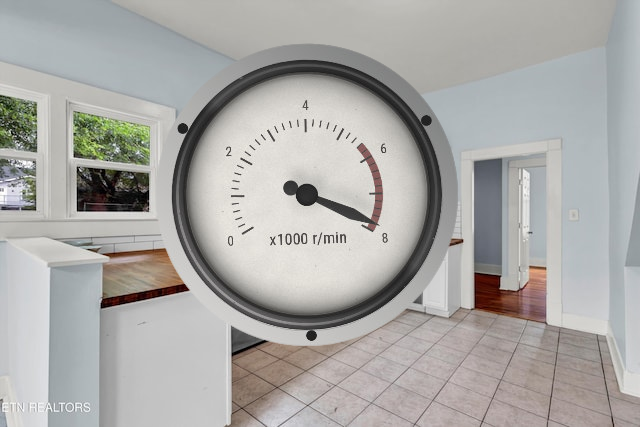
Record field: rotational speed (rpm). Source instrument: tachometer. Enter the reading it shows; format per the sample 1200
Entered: 7800
